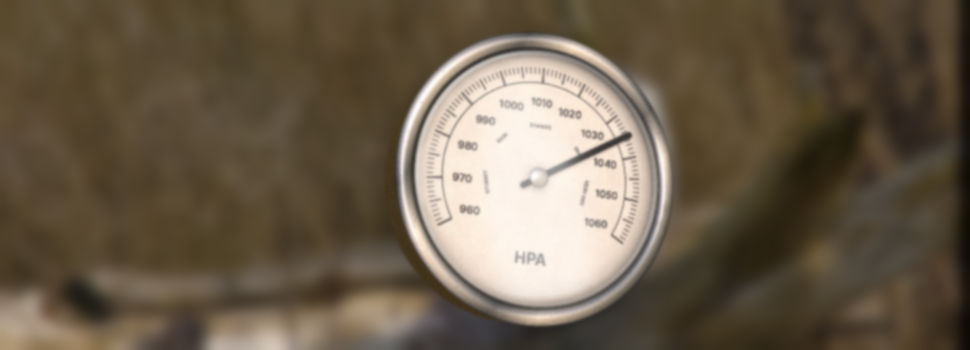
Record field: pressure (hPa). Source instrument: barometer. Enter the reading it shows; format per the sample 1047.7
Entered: 1035
